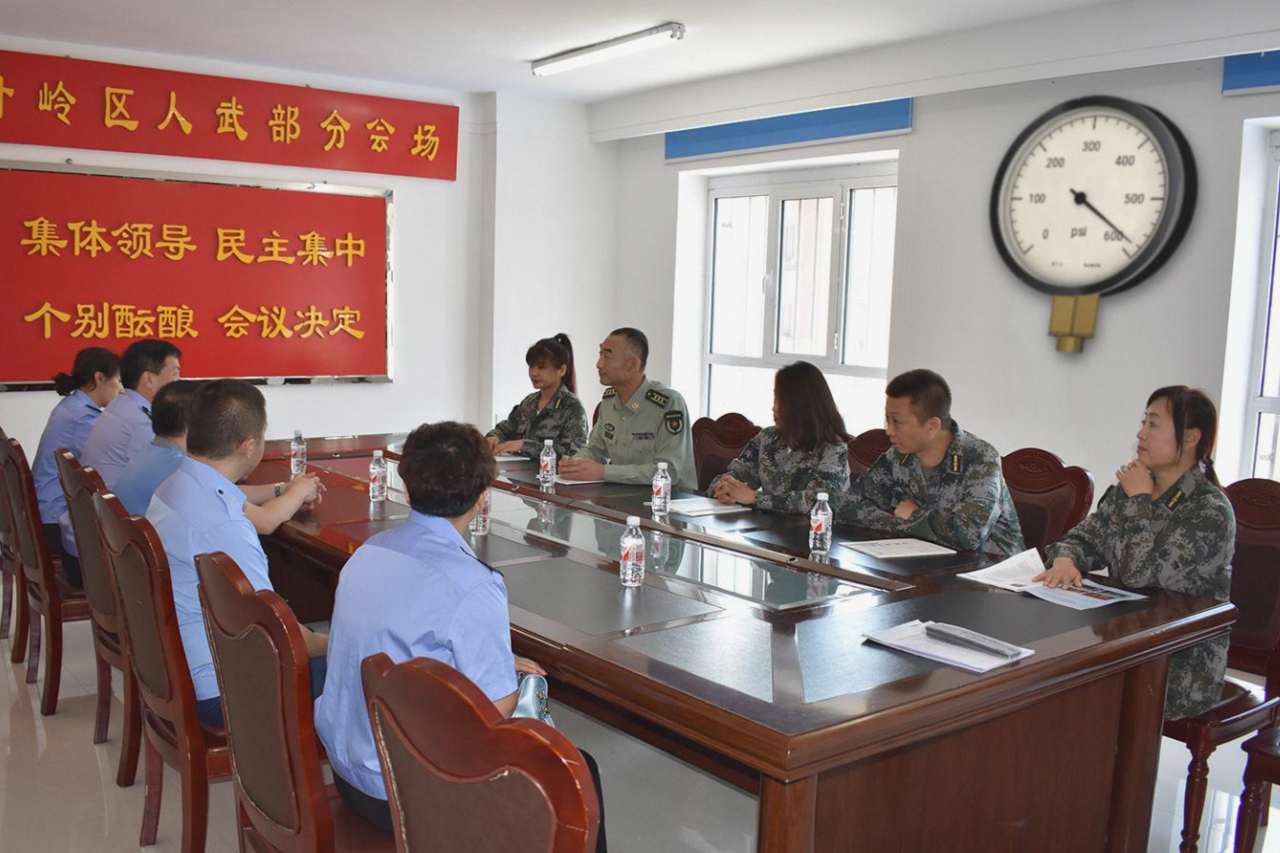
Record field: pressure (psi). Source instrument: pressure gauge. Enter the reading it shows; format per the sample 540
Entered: 580
